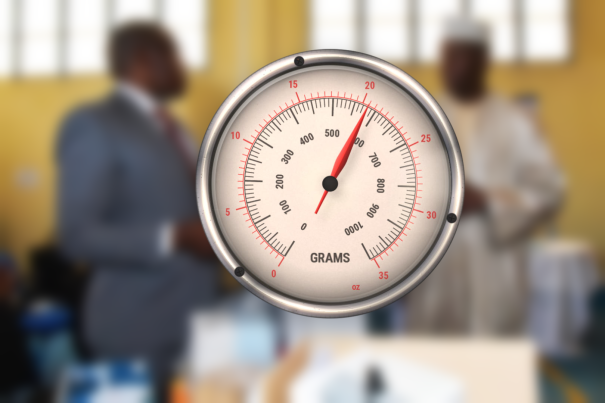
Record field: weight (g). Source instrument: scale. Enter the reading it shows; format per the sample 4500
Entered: 580
